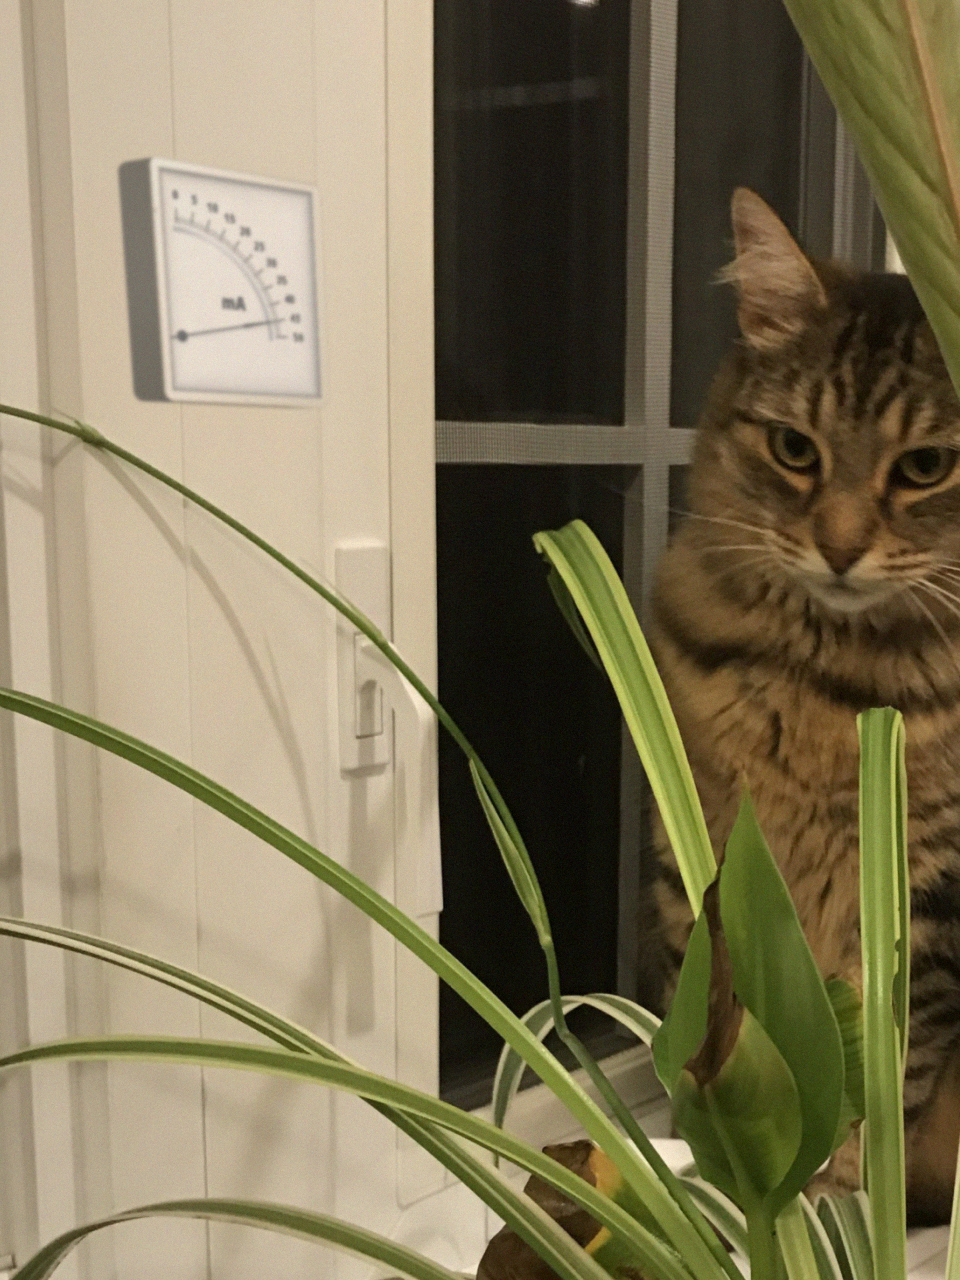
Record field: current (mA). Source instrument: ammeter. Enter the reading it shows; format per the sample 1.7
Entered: 45
